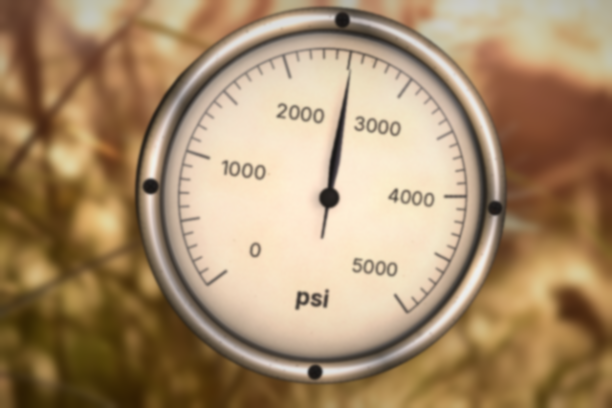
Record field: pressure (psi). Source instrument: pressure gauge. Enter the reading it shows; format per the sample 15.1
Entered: 2500
